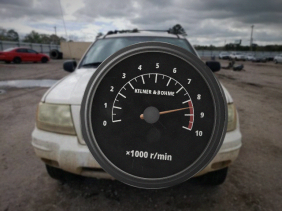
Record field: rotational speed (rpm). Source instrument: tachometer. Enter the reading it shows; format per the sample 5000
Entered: 8500
